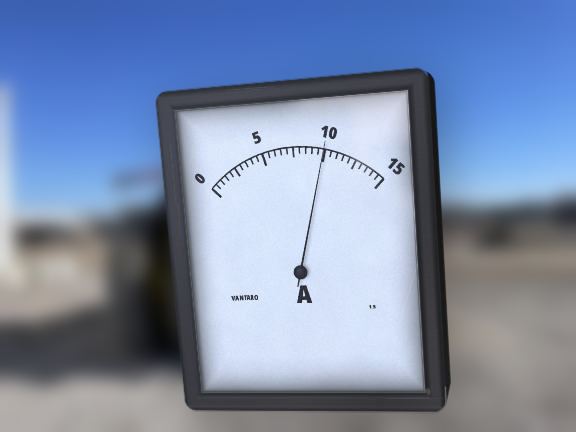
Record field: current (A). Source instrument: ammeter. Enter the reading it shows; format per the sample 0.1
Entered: 10
